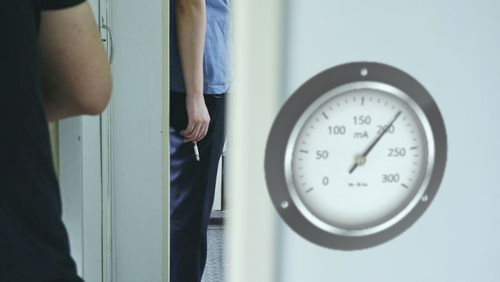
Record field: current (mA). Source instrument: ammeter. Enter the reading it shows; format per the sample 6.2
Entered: 200
